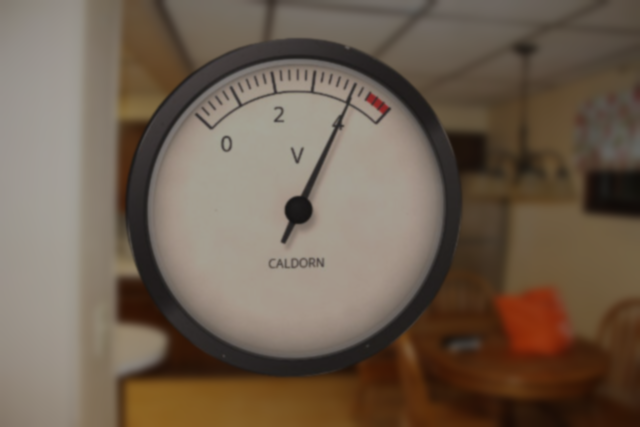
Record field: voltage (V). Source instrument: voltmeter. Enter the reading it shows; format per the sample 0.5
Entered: 4
